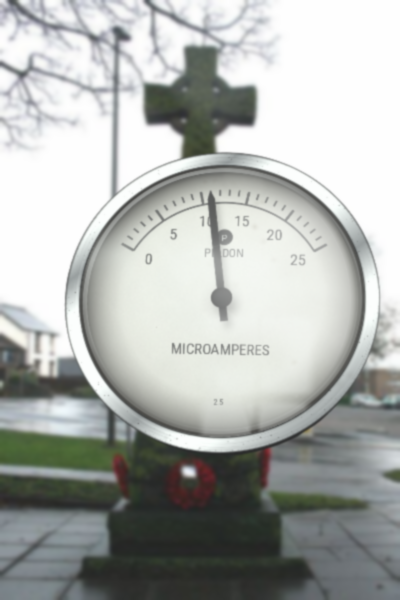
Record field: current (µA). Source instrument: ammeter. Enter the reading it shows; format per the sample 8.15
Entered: 11
